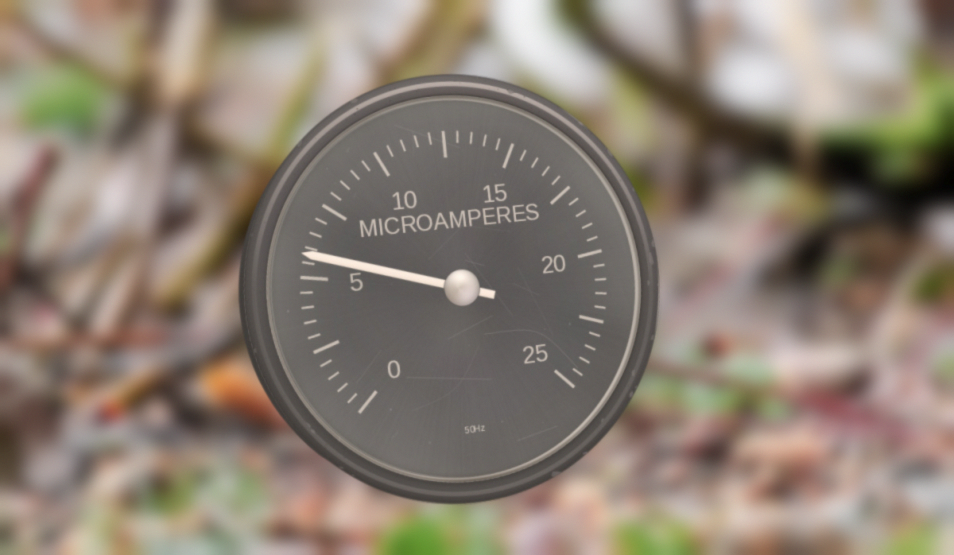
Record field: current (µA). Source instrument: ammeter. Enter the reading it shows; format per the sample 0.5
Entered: 5.75
